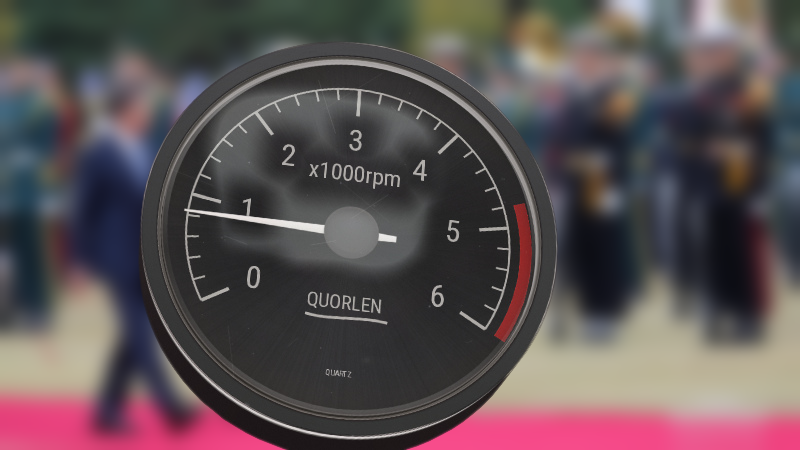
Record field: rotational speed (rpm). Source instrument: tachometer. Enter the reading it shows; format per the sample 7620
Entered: 800
